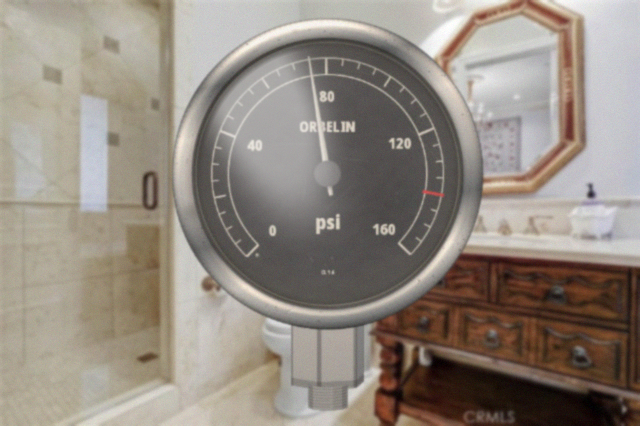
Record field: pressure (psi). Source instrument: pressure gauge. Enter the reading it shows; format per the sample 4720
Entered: 75
